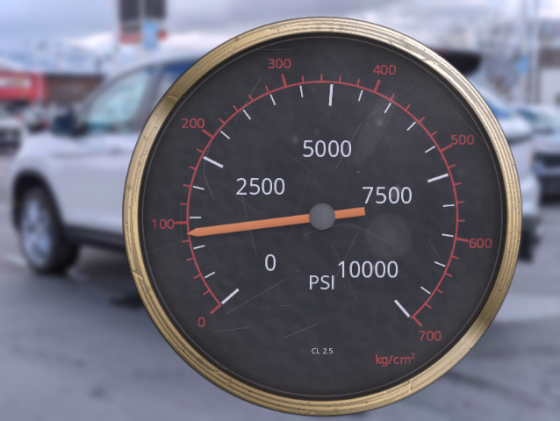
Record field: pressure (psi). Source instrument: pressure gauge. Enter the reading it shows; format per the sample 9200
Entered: 1250
